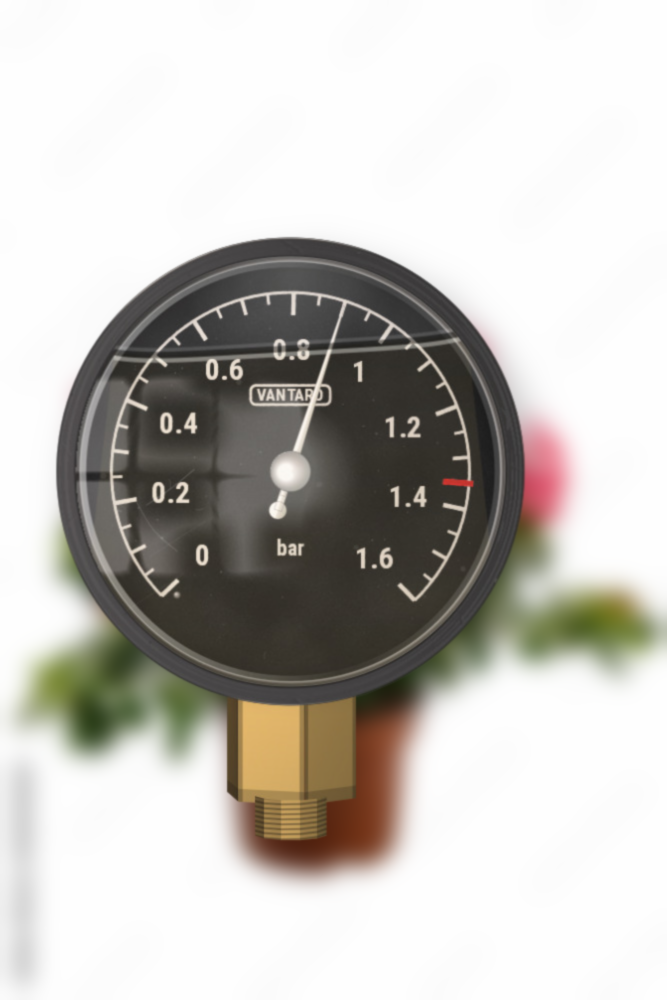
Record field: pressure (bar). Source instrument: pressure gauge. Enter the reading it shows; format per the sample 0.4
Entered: 0.9
